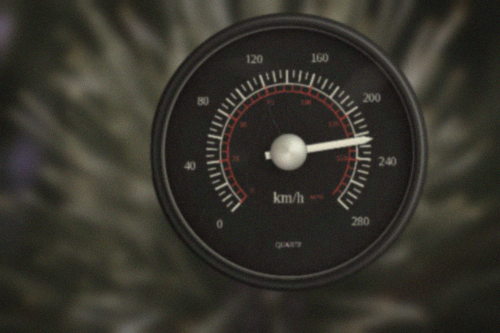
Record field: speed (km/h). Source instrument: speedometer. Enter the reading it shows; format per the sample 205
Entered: 225
